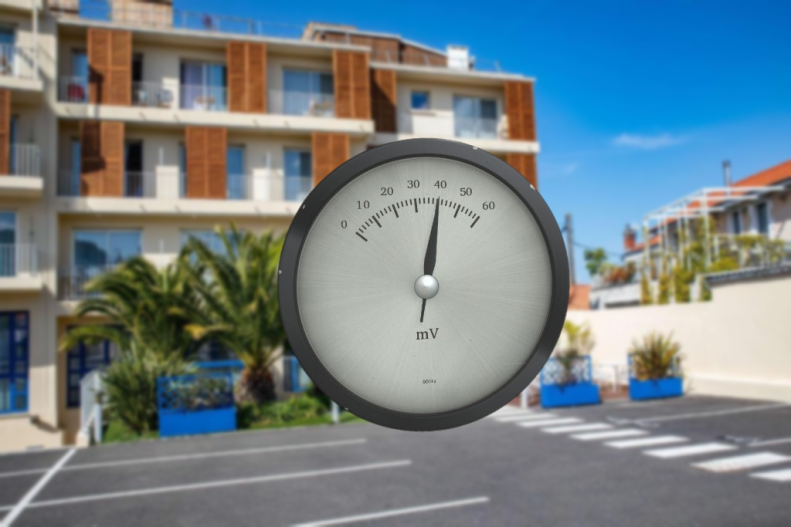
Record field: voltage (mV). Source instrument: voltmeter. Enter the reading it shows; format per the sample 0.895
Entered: 40
